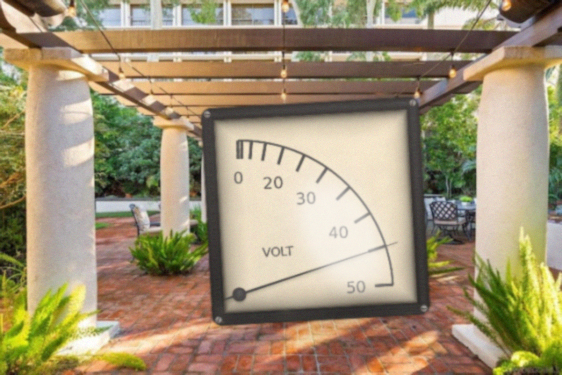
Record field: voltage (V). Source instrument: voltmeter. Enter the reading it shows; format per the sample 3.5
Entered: 45
